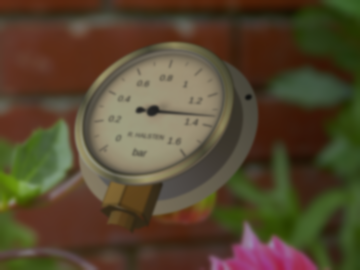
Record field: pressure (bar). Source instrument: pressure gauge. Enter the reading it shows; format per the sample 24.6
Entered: 1.35
